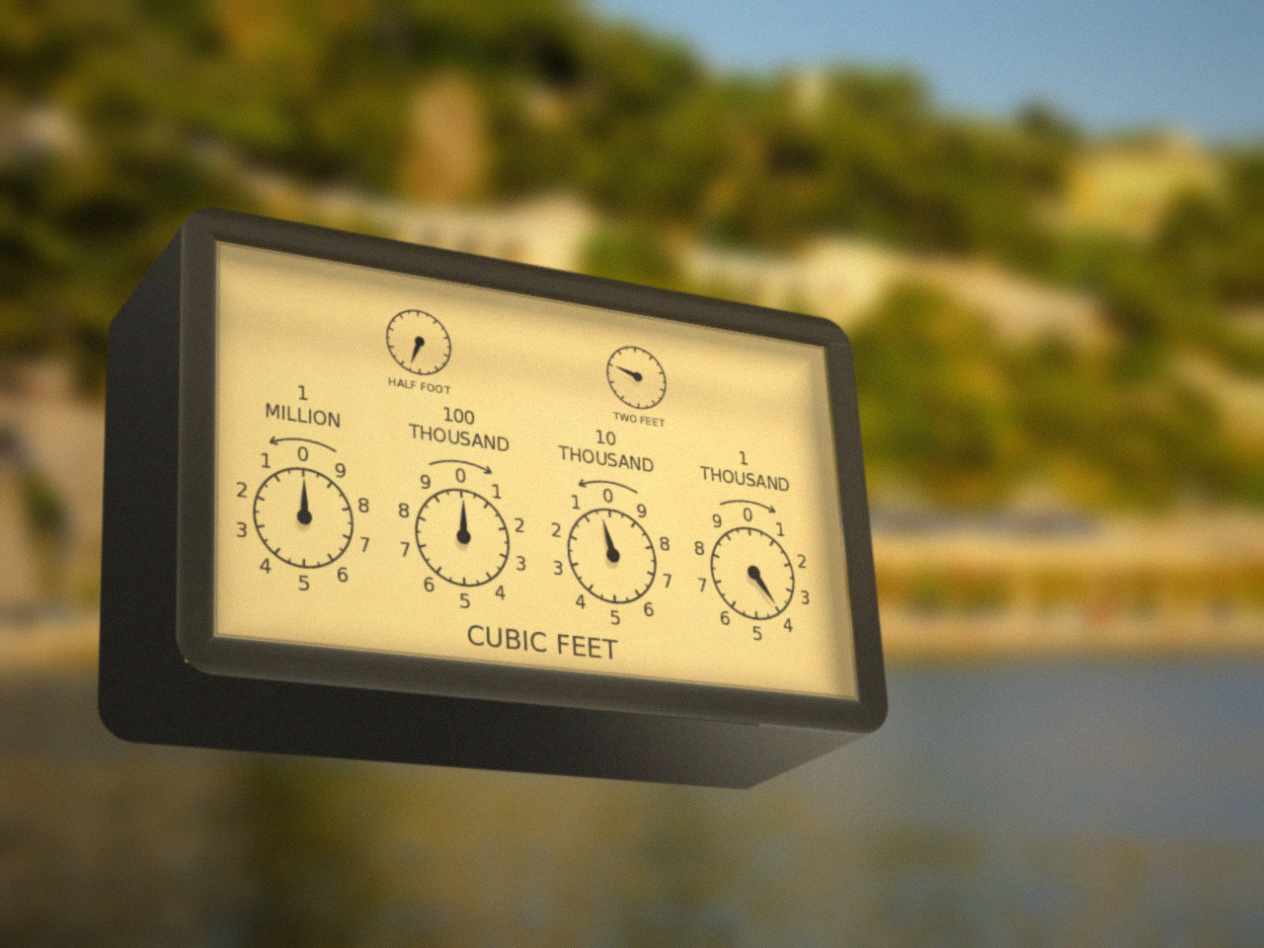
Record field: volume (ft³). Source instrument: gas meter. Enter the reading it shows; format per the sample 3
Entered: 400
